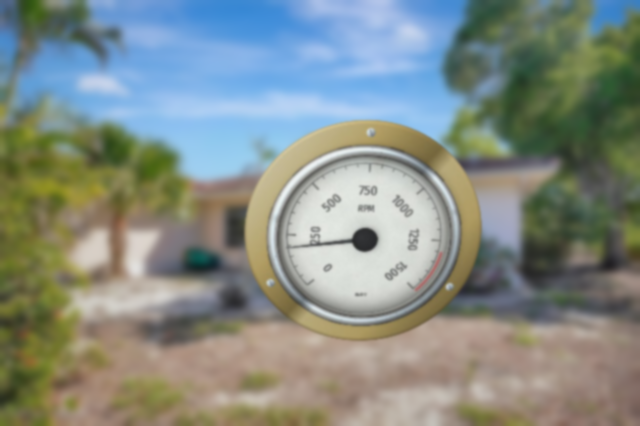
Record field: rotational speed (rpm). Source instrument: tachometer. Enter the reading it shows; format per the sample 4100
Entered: 200
